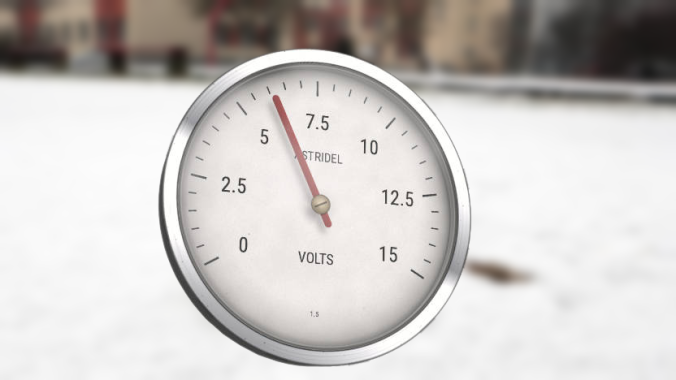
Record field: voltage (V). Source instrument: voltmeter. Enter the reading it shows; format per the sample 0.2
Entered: 6
